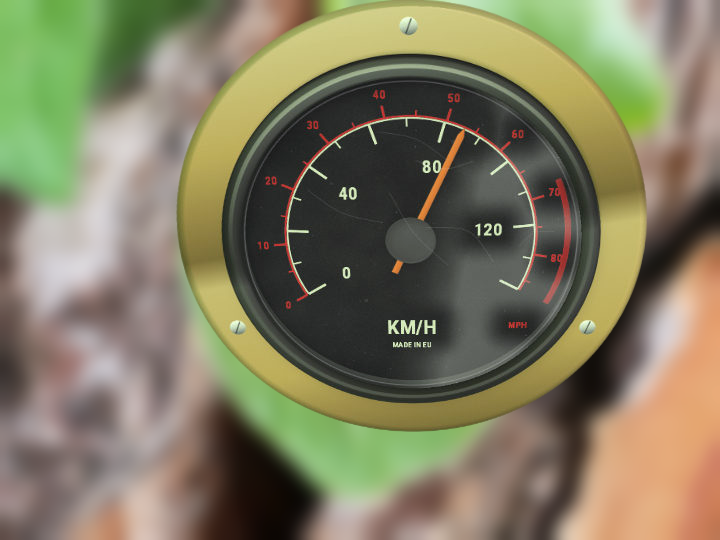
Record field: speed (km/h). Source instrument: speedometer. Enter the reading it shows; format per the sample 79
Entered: 85
